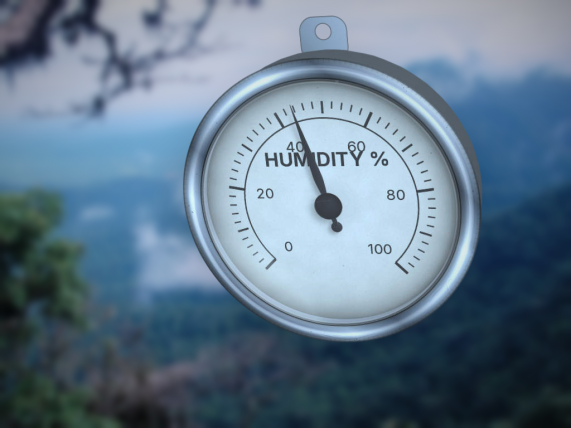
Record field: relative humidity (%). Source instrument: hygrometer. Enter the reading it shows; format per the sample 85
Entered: 44
